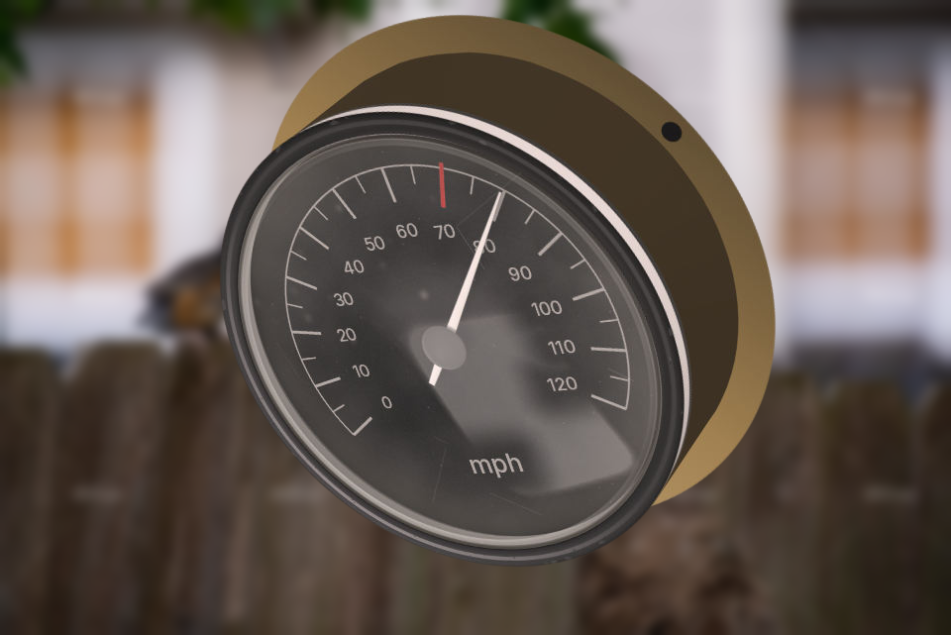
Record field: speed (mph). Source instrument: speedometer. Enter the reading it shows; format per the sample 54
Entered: 80
